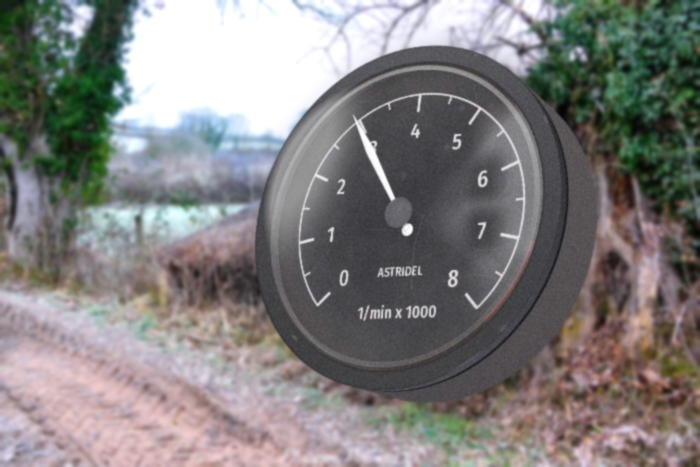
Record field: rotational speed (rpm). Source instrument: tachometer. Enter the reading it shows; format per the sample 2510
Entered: 3000
